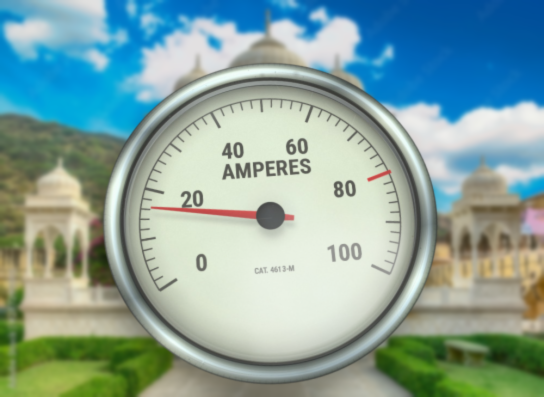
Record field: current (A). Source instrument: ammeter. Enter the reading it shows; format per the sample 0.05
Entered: 16
